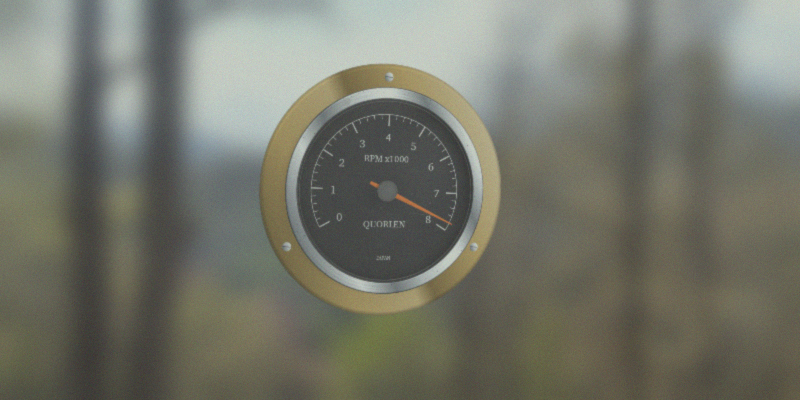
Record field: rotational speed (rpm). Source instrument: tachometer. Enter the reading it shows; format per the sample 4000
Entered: 7800
